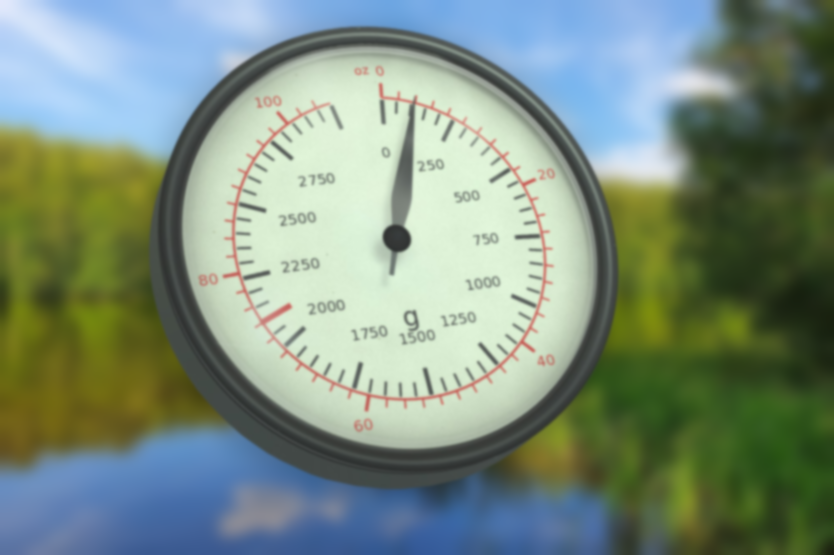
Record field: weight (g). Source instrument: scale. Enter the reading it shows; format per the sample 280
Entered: 100
